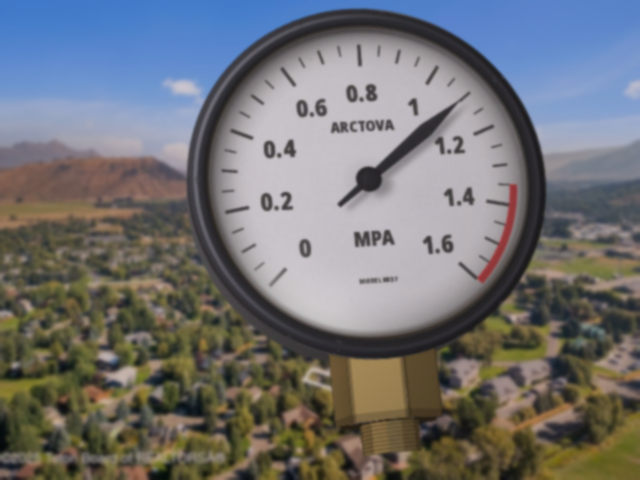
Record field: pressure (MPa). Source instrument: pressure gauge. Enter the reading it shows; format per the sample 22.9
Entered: 1.1
